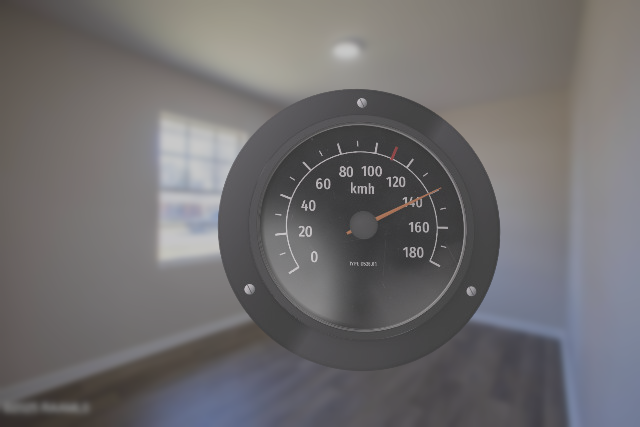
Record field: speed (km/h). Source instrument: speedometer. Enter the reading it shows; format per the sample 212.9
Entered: 140
